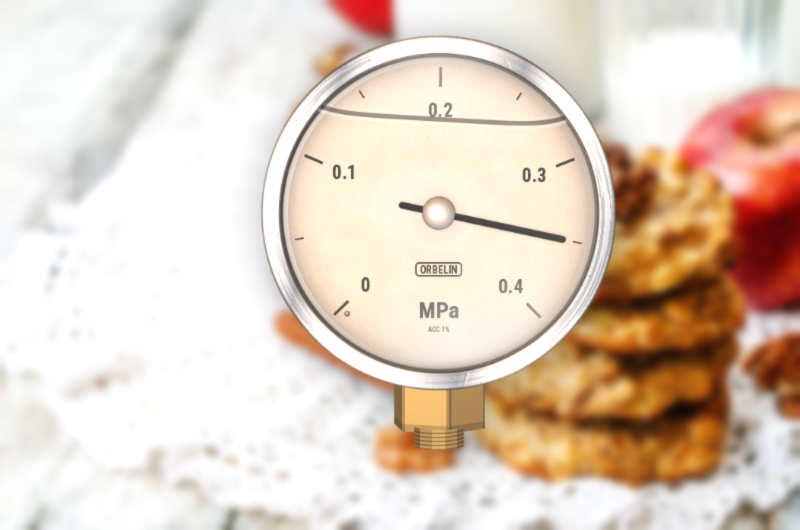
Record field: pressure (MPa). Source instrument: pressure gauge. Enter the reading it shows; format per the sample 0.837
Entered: 0.35
